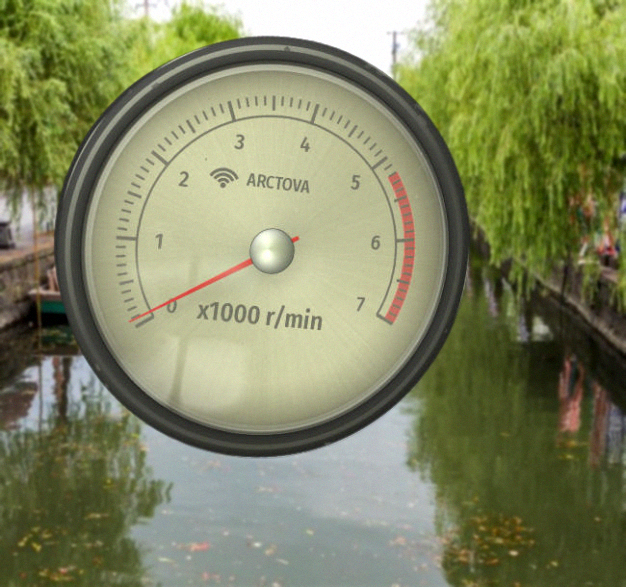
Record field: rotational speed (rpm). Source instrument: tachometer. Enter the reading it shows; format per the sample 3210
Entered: 100
